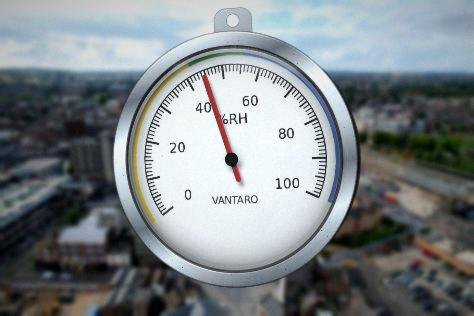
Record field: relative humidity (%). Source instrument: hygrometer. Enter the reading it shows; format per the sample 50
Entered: 45
